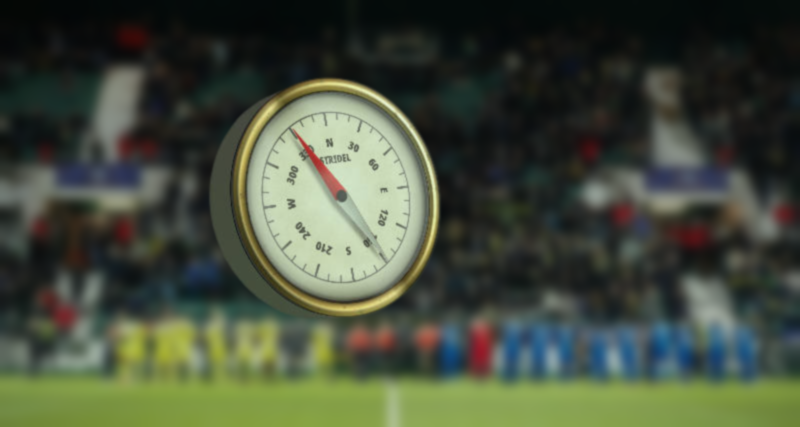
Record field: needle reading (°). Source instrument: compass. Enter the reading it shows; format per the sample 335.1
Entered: 330
